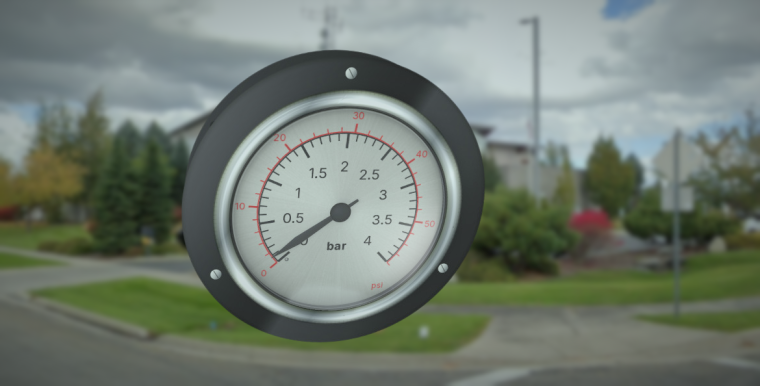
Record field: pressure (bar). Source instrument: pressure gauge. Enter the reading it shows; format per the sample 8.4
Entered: 0.1
